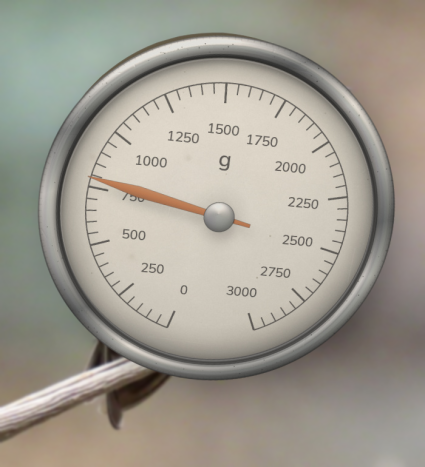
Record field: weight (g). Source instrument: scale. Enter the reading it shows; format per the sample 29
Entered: 800
